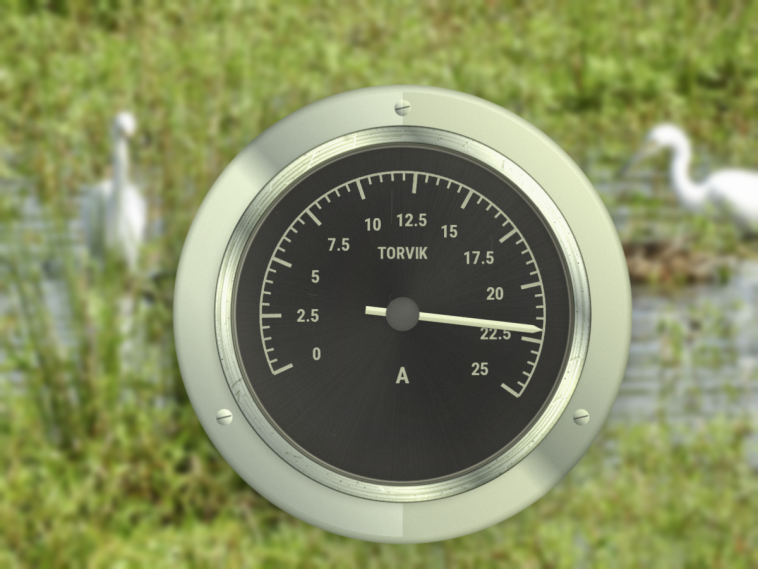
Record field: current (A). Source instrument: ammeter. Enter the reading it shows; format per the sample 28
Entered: 22
